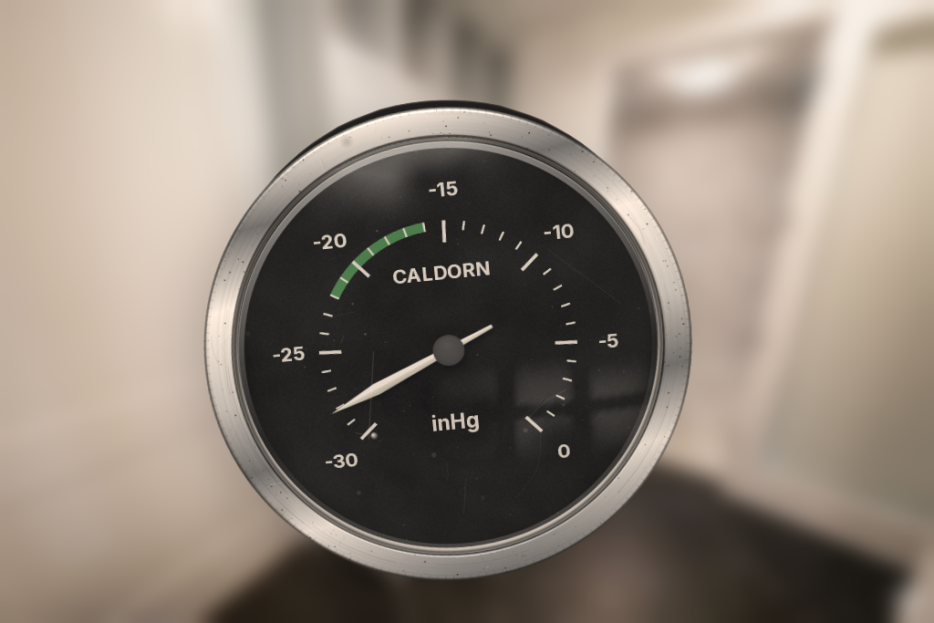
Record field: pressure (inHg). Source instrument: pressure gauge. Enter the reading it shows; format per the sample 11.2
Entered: -28
